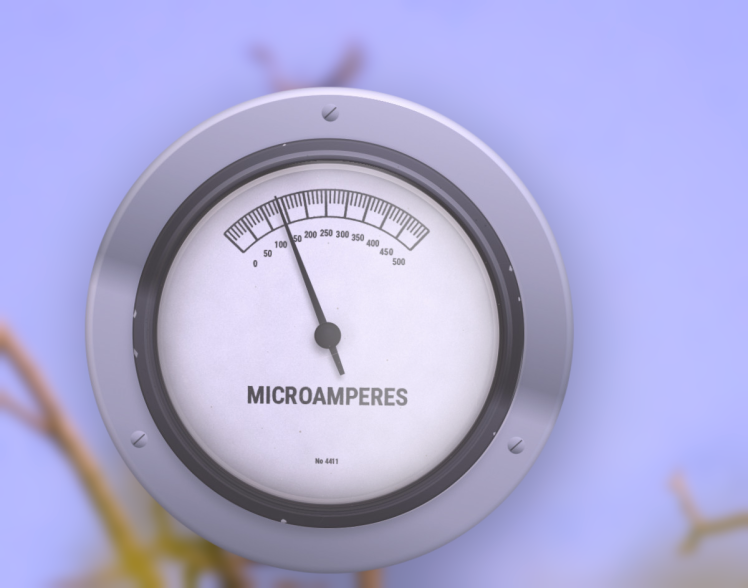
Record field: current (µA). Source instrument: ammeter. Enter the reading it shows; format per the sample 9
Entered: 140
